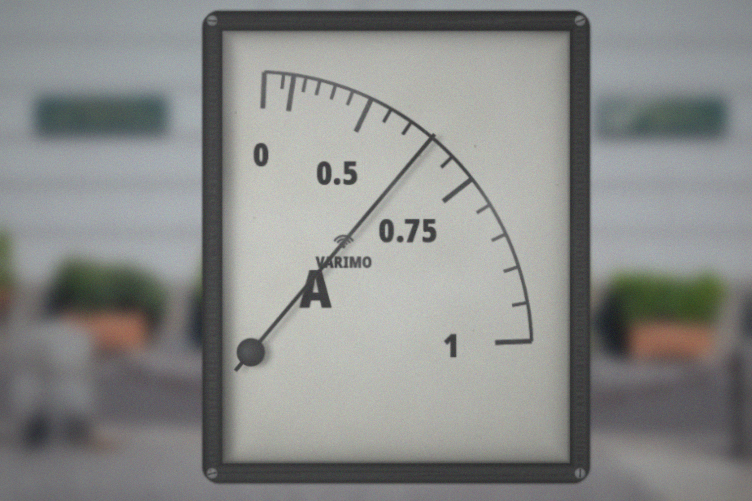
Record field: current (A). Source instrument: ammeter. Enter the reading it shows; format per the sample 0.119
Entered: 0.65
